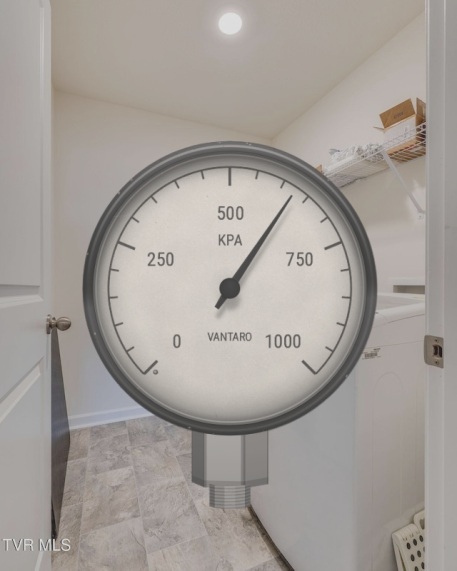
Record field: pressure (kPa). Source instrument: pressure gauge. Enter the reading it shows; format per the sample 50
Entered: 625
